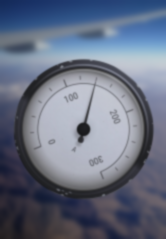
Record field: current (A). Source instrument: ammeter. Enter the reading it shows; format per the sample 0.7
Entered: 140
